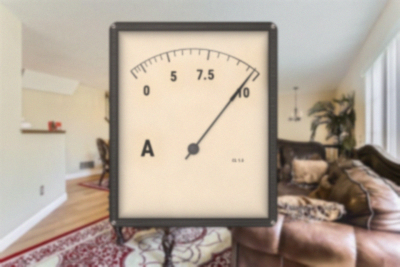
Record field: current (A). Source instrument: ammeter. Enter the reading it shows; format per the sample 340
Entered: 9.75
